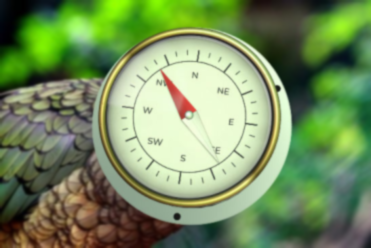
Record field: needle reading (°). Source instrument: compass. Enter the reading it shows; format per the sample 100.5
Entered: 320
